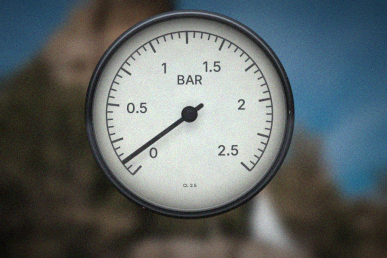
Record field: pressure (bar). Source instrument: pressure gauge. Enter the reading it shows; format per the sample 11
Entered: 0.1
